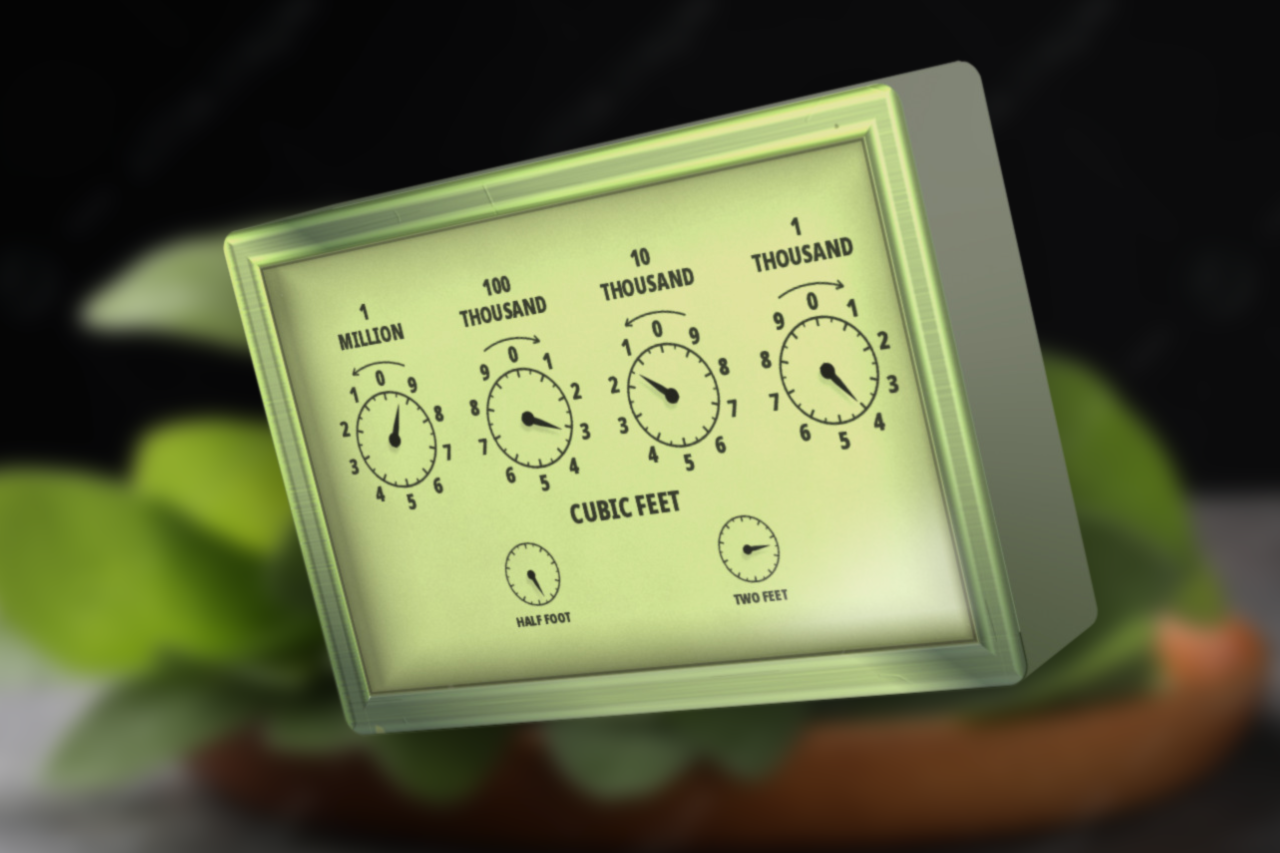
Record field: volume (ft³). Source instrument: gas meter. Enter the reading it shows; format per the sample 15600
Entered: 931400
